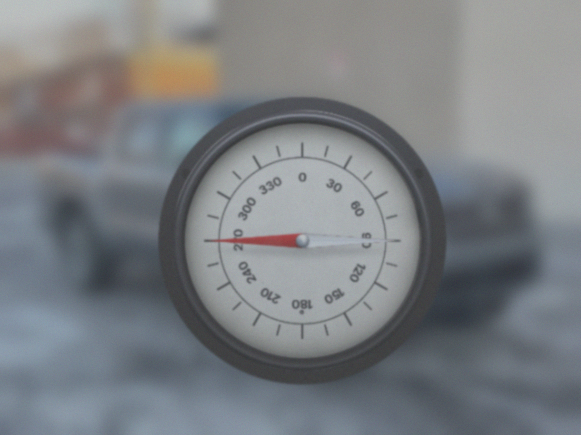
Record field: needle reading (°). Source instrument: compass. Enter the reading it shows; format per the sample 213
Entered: 270
